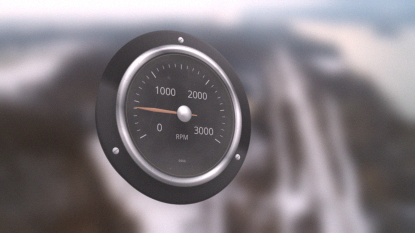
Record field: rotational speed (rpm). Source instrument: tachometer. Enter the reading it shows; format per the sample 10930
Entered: 400
